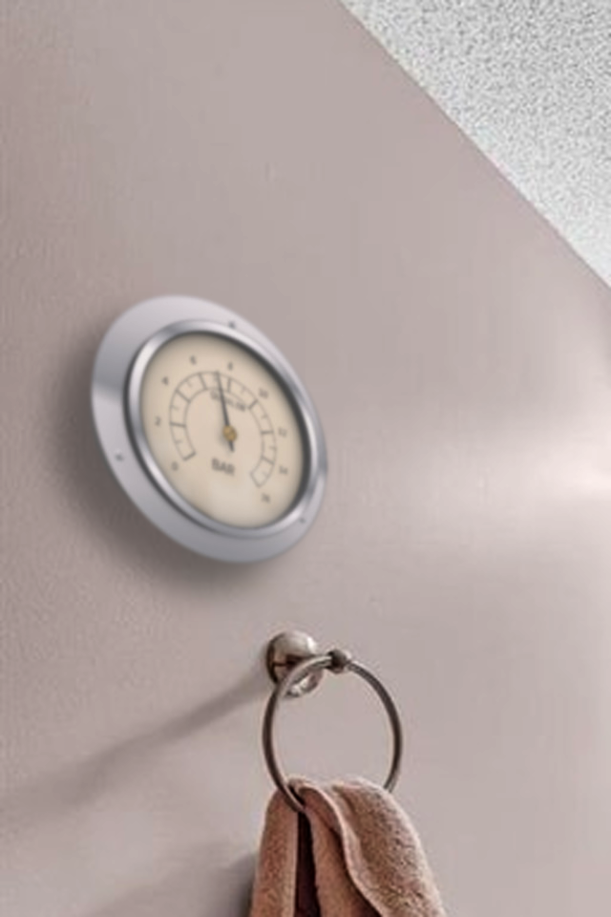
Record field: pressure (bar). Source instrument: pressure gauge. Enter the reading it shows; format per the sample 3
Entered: 7
